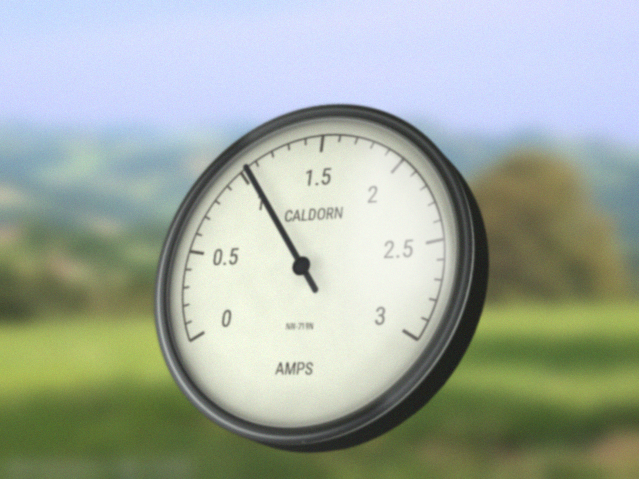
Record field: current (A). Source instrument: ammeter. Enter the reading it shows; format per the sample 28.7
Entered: 1.05
